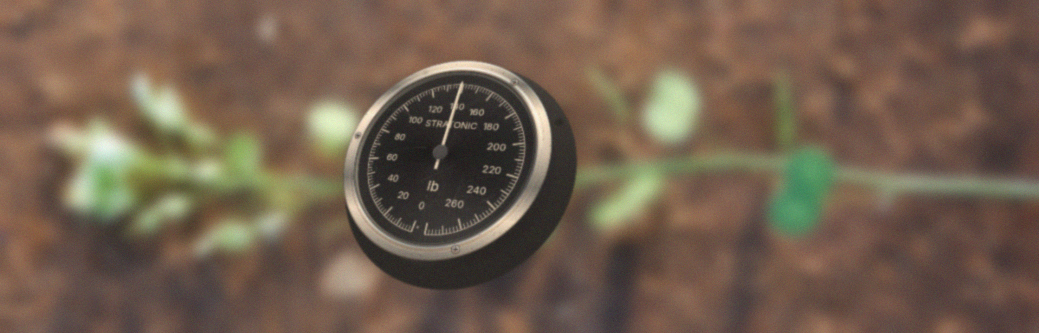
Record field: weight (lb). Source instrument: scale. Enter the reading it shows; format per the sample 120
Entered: 140
